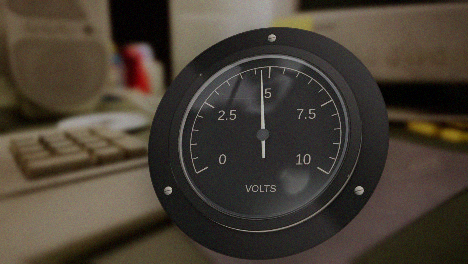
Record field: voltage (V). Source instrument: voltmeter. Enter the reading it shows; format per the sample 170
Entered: 4.75
